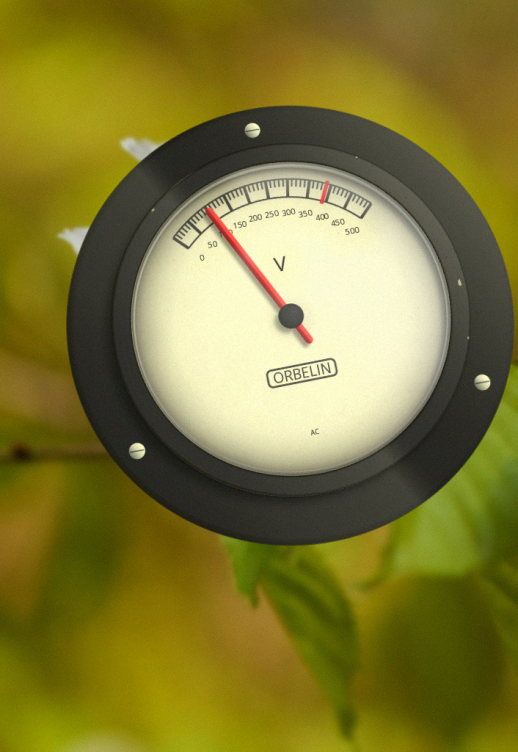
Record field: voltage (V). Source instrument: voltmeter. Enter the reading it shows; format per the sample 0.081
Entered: 100
